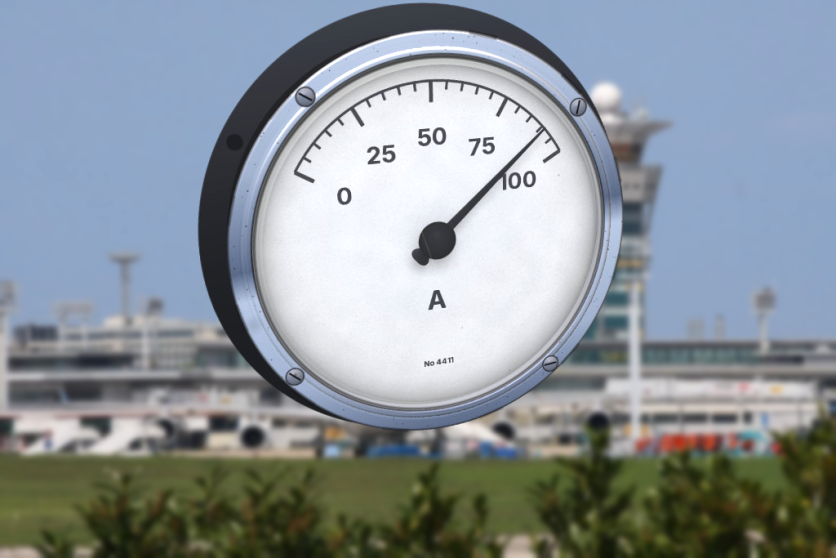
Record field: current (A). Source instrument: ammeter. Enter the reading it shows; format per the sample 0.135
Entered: 90
